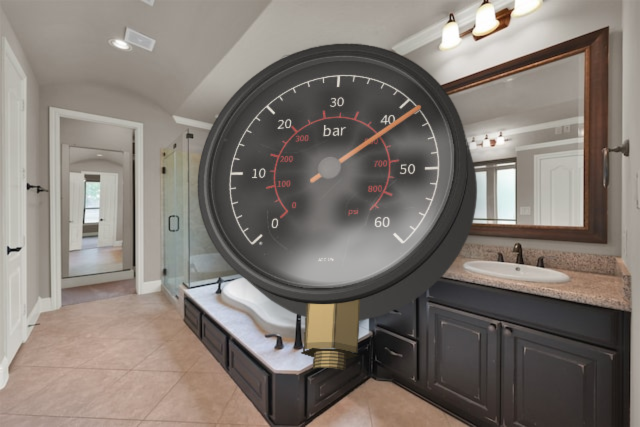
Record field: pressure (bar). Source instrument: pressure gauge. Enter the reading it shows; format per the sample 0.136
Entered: 42
